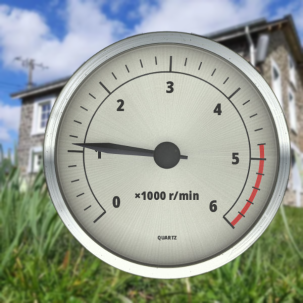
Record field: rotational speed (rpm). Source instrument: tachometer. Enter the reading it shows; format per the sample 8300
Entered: 1100
